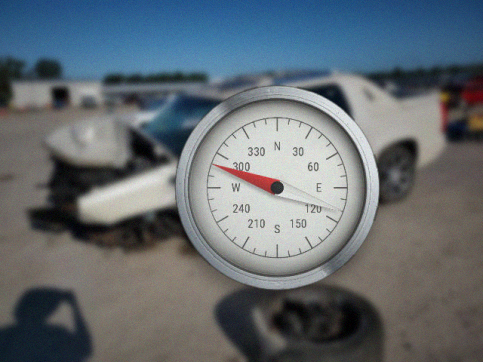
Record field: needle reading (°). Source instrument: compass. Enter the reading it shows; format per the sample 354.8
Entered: 290
